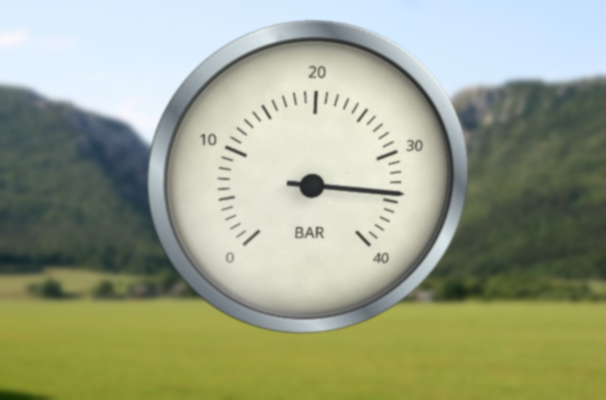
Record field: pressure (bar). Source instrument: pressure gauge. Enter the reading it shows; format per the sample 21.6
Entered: 34
